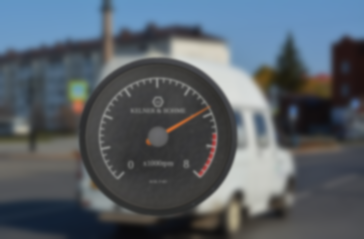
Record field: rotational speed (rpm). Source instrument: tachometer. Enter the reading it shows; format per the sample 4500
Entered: 5800
